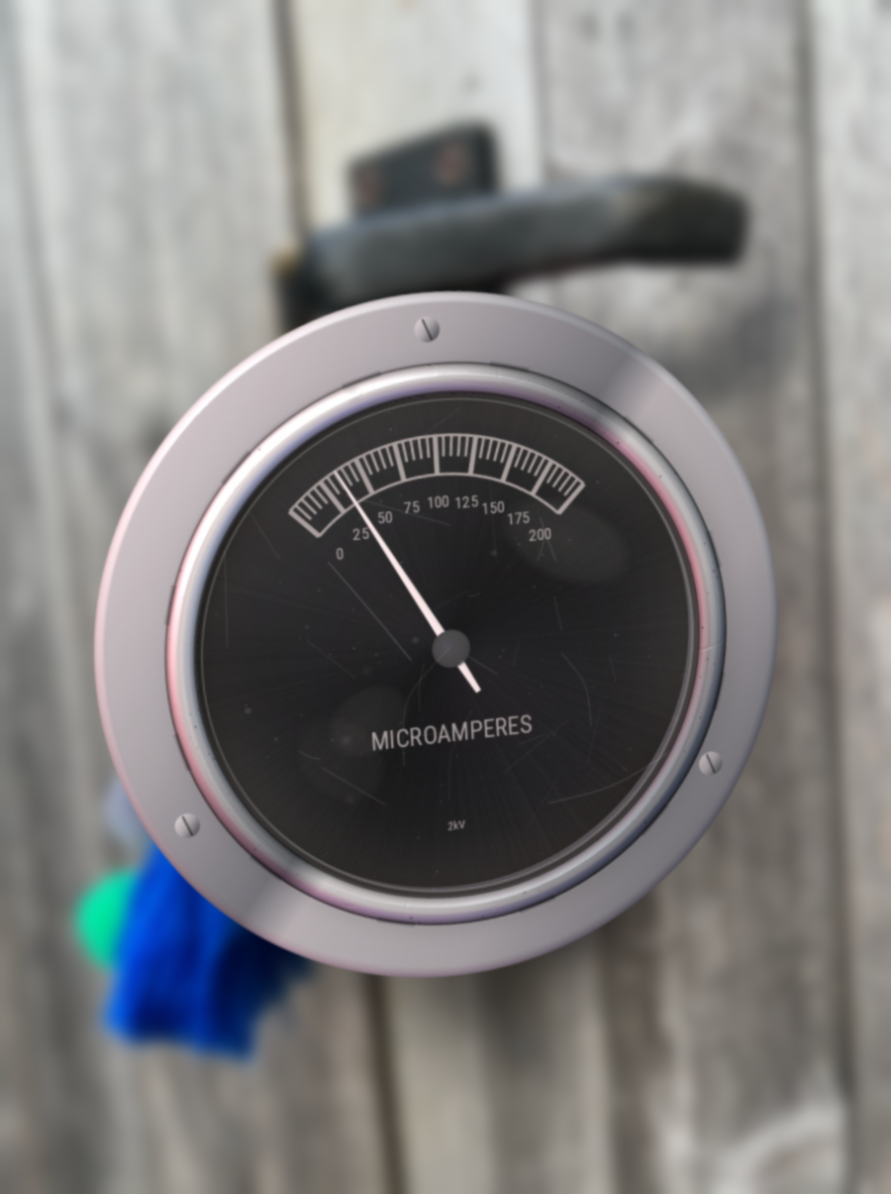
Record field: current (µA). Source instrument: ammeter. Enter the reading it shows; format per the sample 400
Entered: 35
